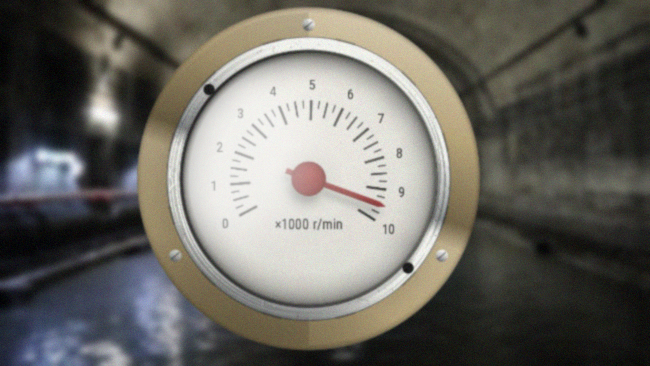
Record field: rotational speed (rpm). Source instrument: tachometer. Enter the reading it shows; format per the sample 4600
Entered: 9500
